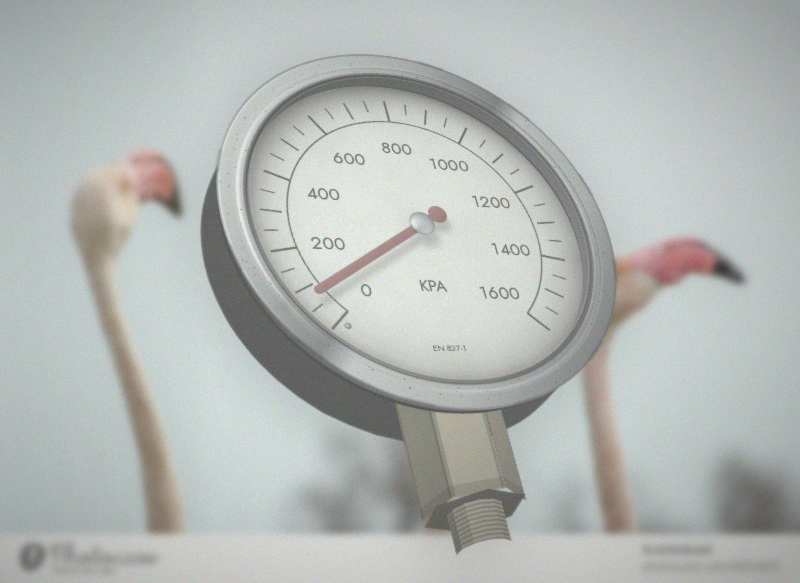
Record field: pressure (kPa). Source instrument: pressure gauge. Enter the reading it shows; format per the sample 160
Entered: 75
